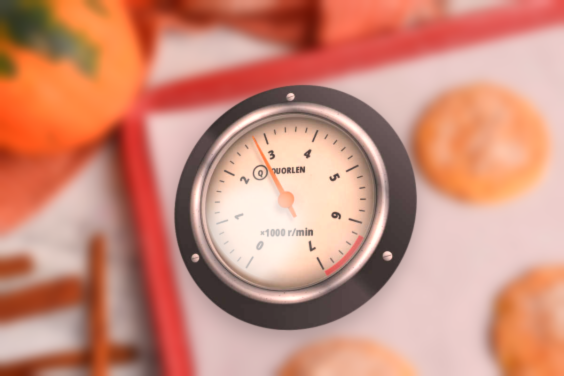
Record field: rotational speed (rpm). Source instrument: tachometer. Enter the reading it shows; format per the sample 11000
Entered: 2800
